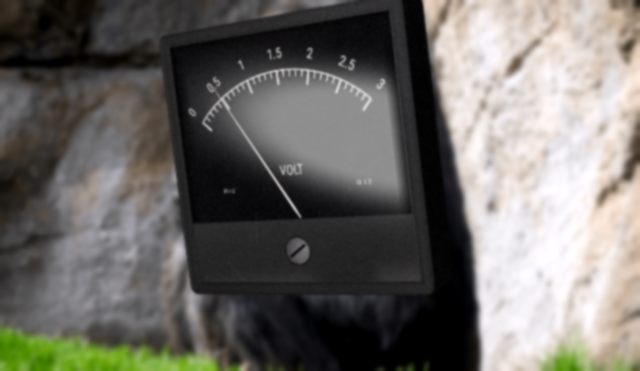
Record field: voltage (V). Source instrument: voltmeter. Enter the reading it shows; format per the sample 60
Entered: 0.5
